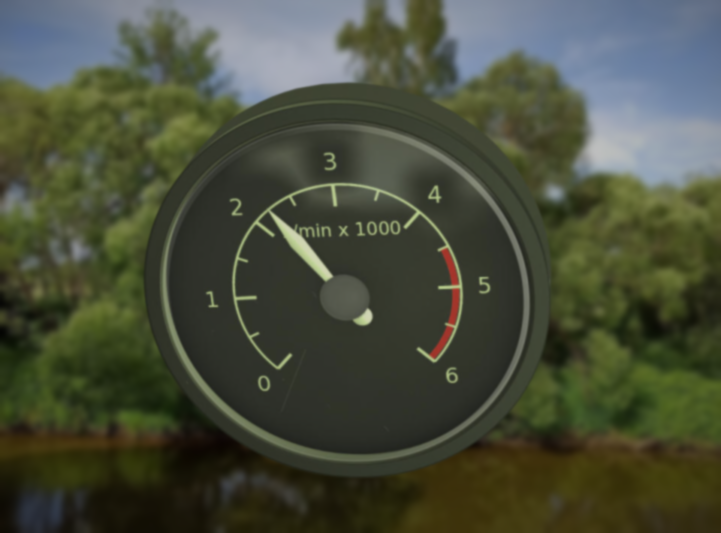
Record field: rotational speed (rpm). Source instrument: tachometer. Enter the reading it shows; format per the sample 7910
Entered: 2250
